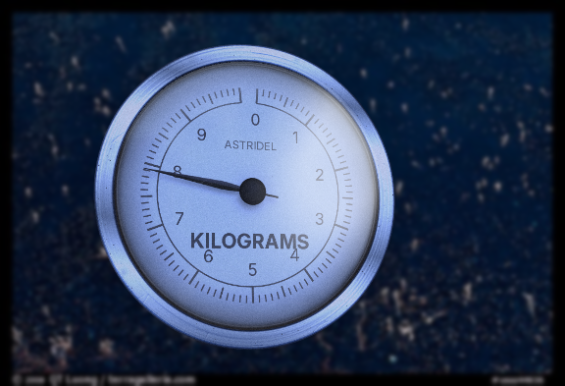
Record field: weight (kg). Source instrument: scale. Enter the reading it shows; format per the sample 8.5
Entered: 7.9
